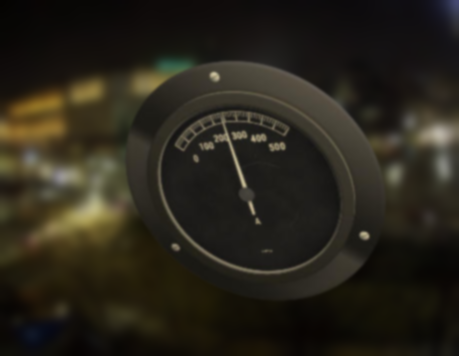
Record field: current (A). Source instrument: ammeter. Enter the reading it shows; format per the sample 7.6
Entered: 250
